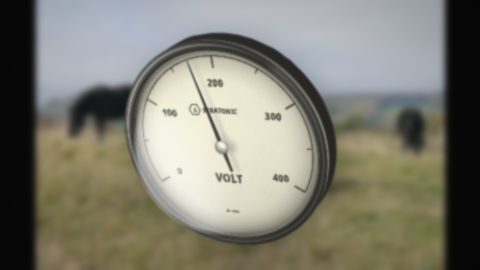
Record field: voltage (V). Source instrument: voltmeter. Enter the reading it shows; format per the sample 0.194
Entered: 175
